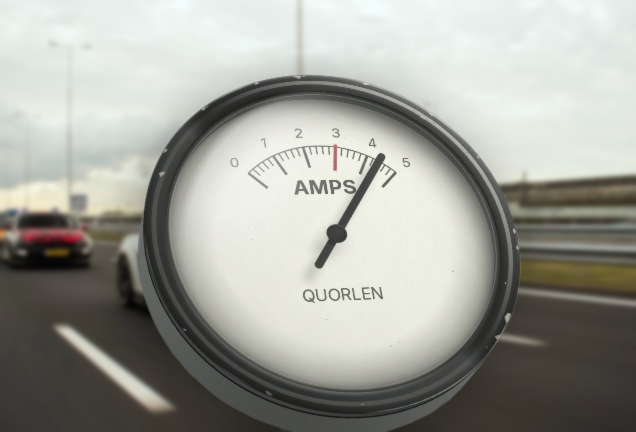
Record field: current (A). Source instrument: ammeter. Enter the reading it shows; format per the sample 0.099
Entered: 4.4
